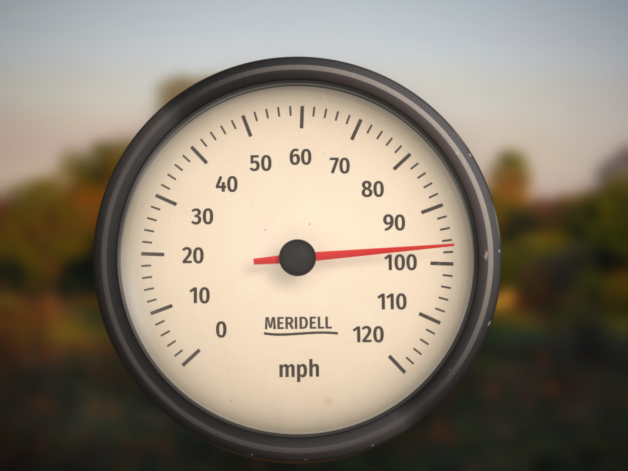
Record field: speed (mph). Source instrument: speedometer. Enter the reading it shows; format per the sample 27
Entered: 97
